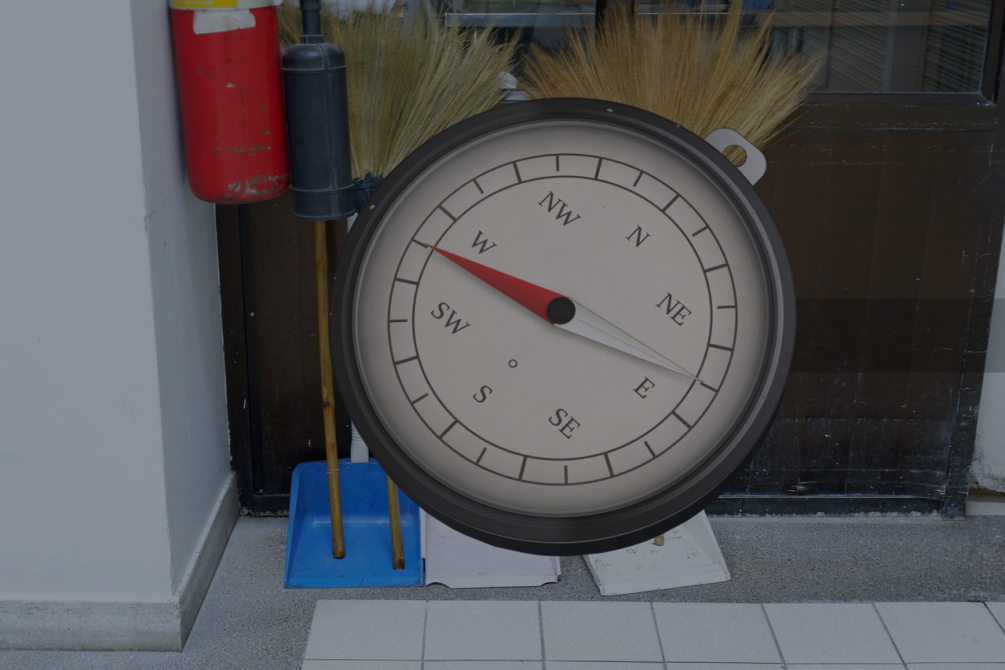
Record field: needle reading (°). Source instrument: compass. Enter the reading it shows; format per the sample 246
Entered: 255
